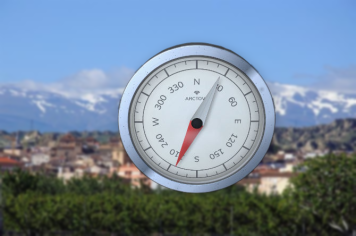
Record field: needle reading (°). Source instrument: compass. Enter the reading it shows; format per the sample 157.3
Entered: 205
